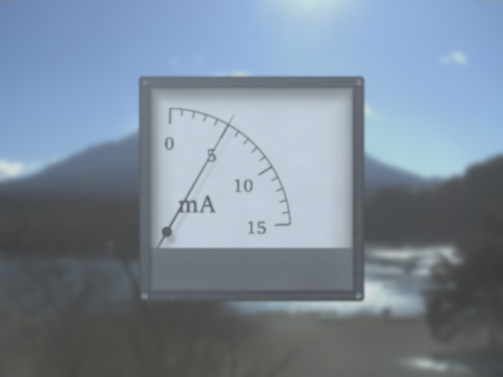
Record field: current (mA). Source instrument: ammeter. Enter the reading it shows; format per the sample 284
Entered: 5
